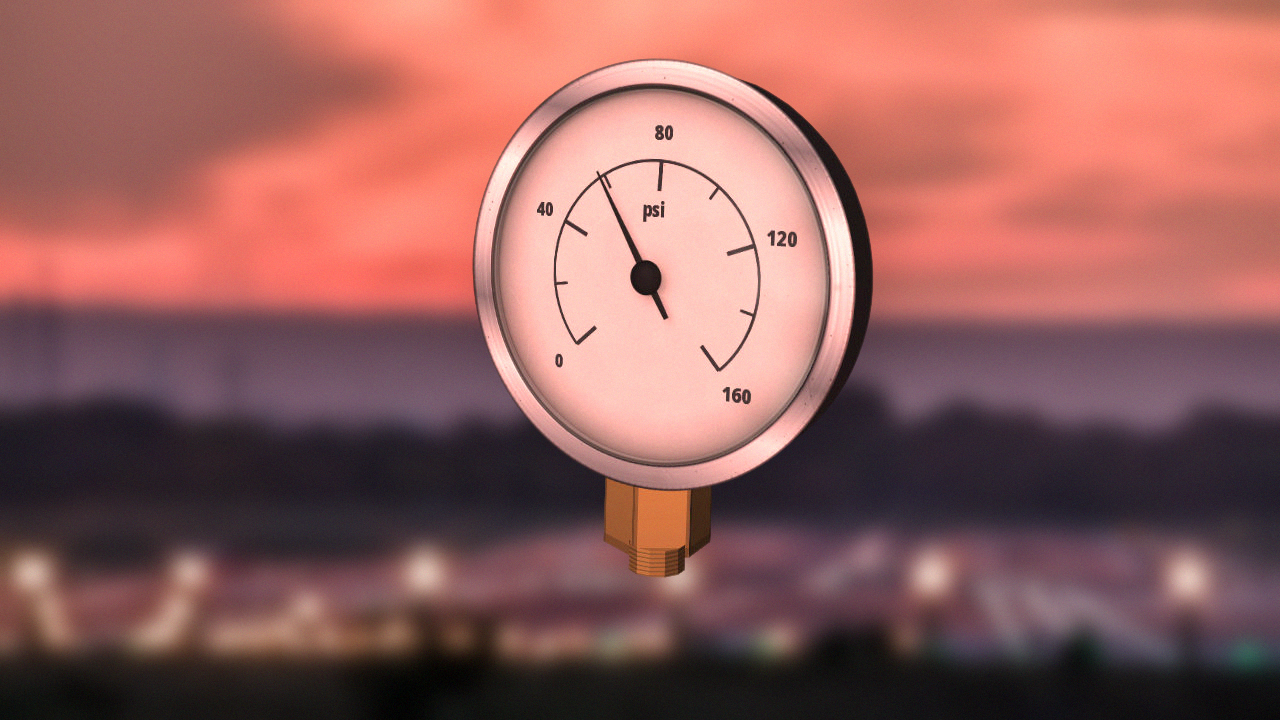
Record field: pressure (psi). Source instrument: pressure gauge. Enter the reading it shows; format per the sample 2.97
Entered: 60
